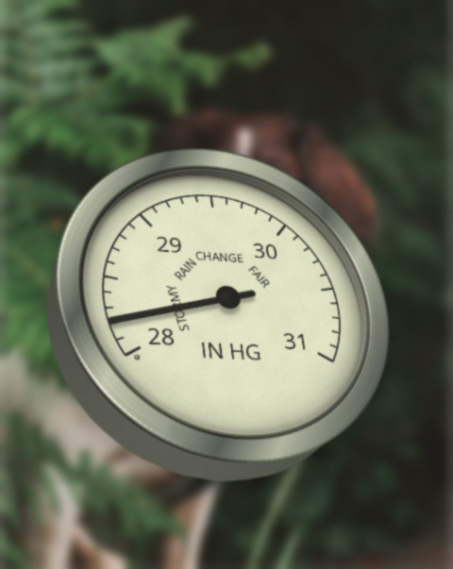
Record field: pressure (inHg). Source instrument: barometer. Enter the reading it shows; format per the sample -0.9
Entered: 28.2
